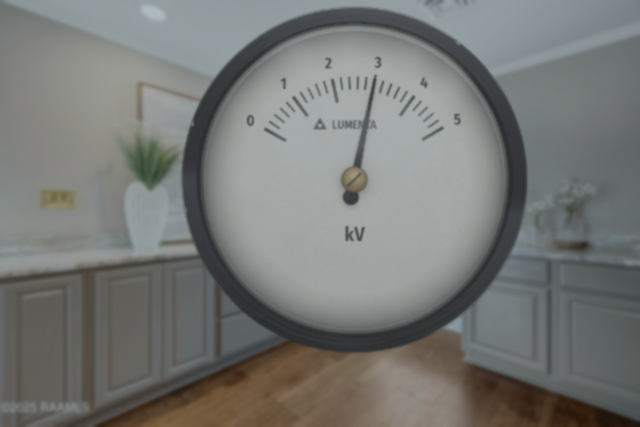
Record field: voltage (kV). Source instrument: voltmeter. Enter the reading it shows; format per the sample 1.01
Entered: 3
